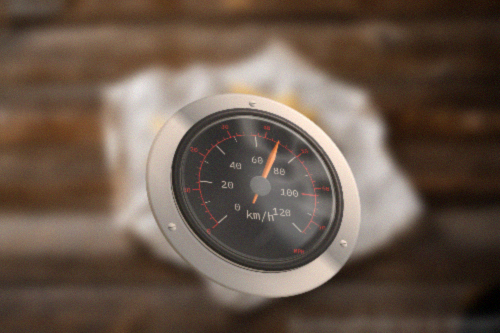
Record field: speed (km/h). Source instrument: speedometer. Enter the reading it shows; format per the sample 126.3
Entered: 70
